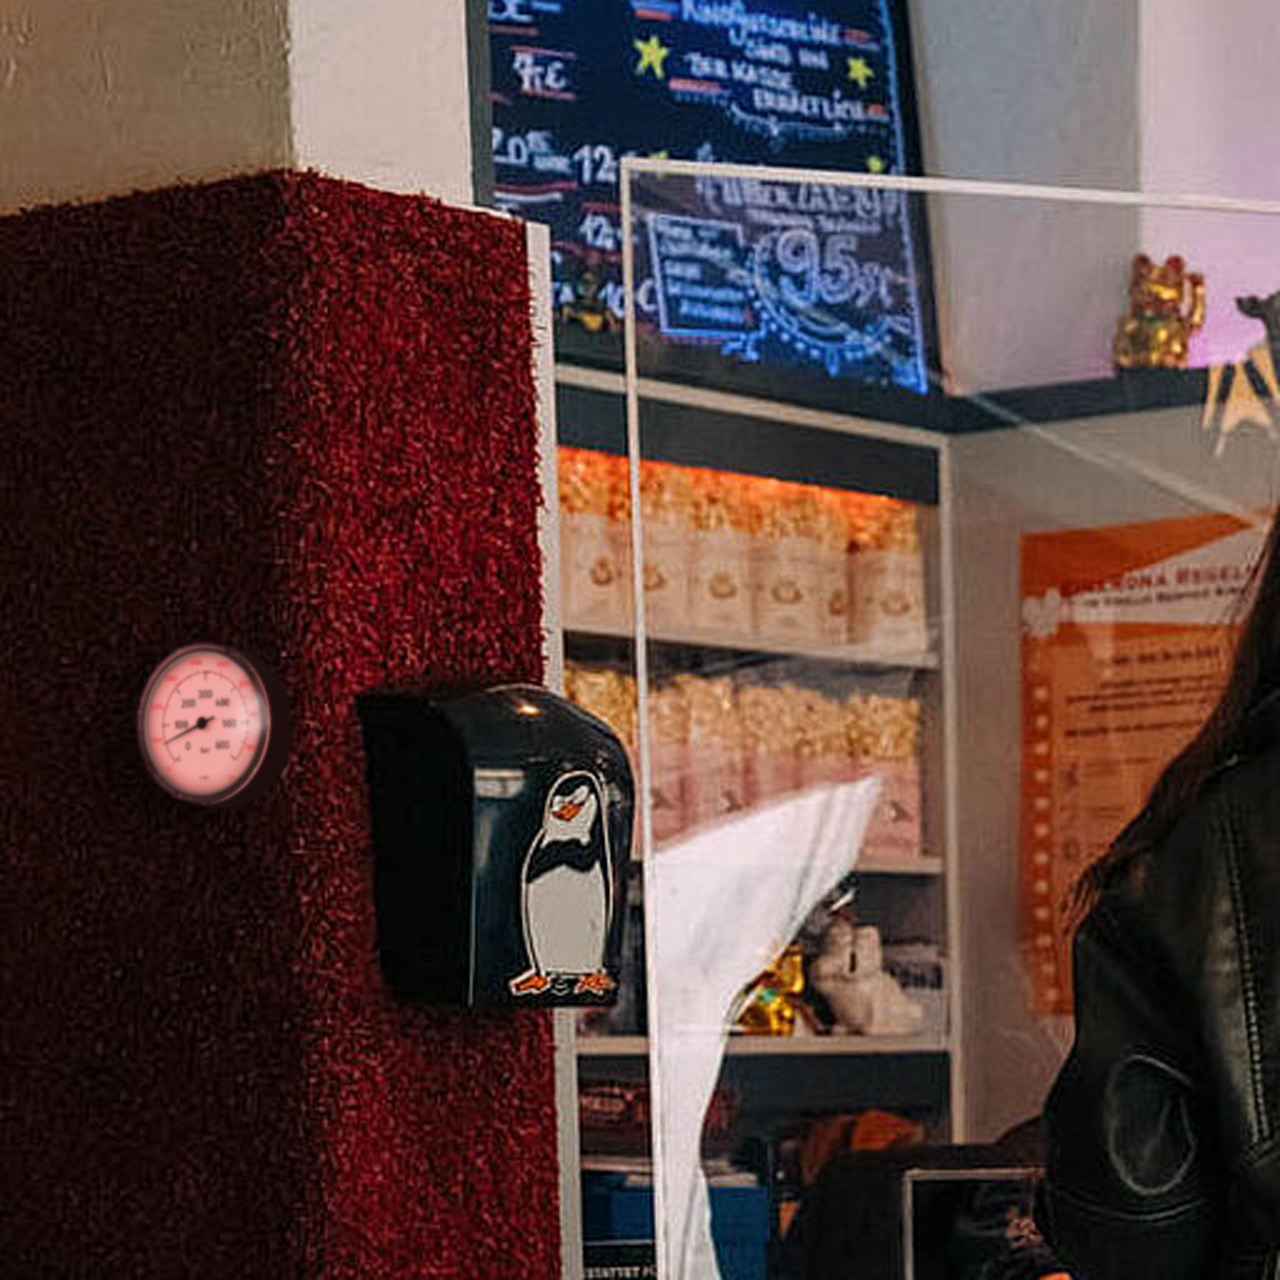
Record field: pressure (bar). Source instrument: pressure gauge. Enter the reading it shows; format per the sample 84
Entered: 50
